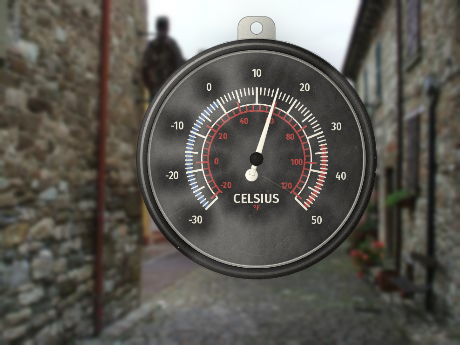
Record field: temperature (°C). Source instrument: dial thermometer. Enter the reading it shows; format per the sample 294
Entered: 15
